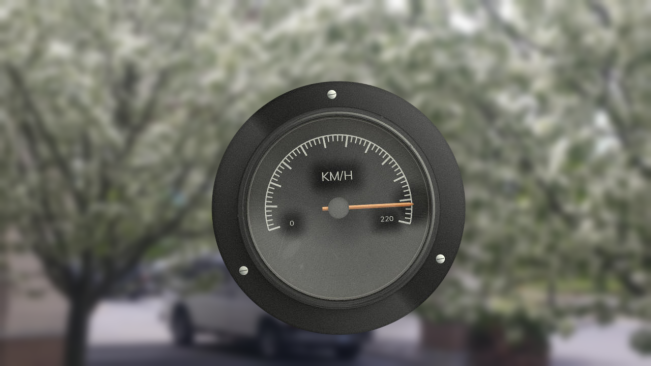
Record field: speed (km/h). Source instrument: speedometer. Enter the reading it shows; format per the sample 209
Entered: 204
